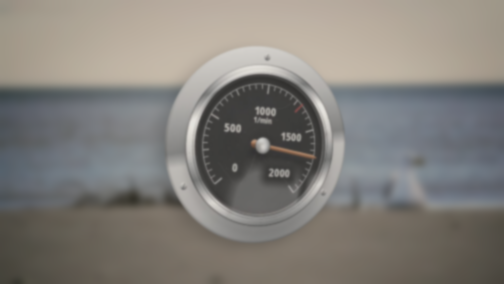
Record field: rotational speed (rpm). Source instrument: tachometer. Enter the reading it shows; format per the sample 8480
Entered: 1700
